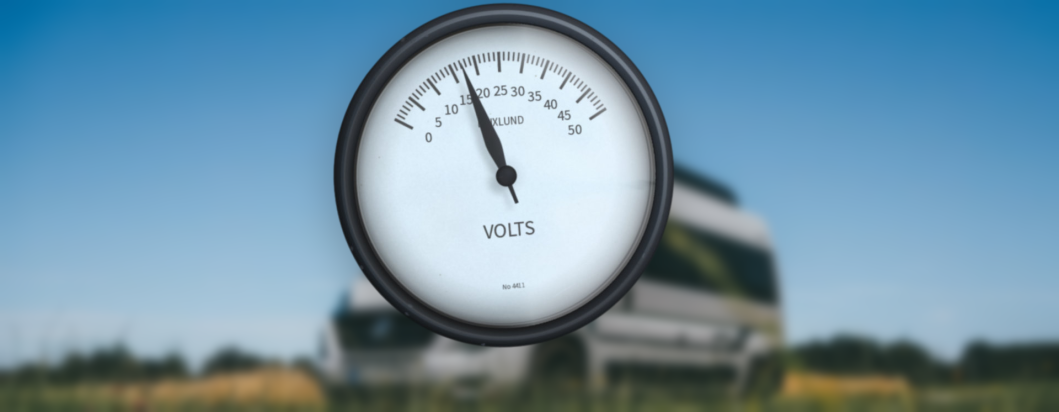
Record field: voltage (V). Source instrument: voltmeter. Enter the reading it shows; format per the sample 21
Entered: 17
